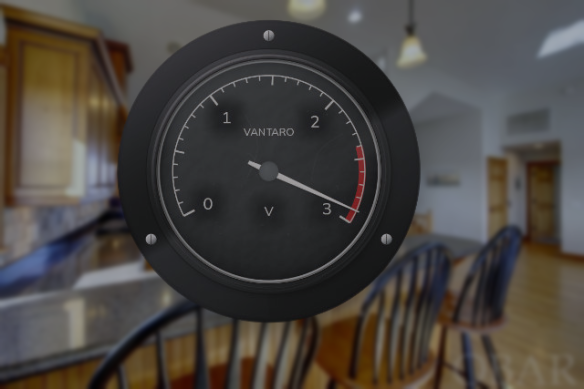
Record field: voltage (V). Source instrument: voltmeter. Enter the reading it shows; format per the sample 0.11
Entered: 2.9
